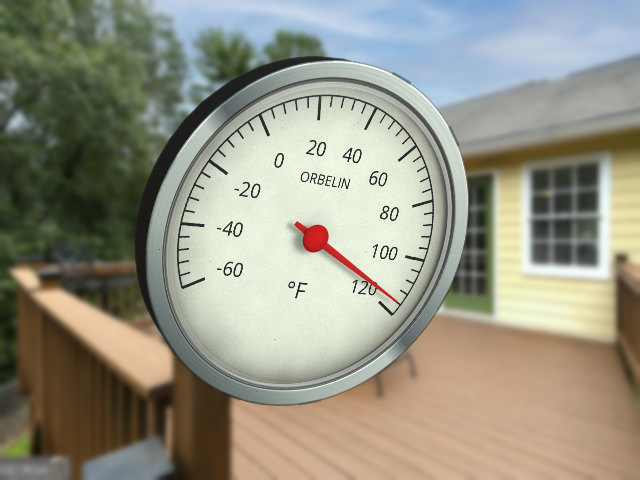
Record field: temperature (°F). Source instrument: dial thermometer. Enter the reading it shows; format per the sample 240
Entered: 116
